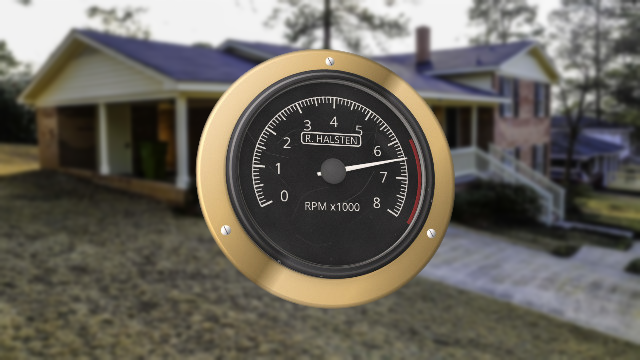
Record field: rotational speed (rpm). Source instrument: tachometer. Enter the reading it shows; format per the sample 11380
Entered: 6500
